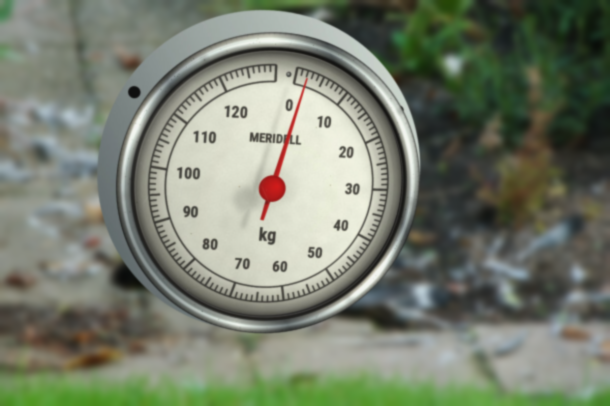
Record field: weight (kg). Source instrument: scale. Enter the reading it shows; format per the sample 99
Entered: 2
